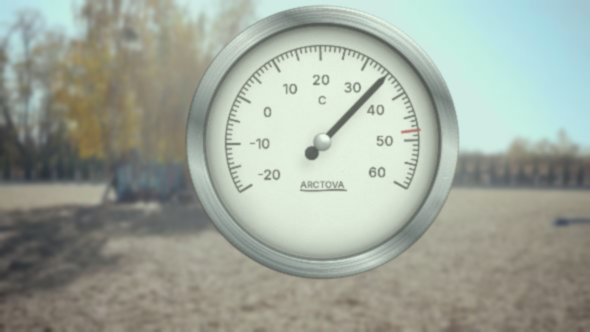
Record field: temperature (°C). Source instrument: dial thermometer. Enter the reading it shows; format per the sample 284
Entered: 35
